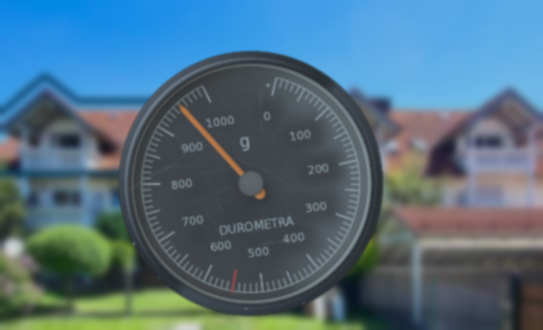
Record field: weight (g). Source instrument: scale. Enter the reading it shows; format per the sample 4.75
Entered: 950
